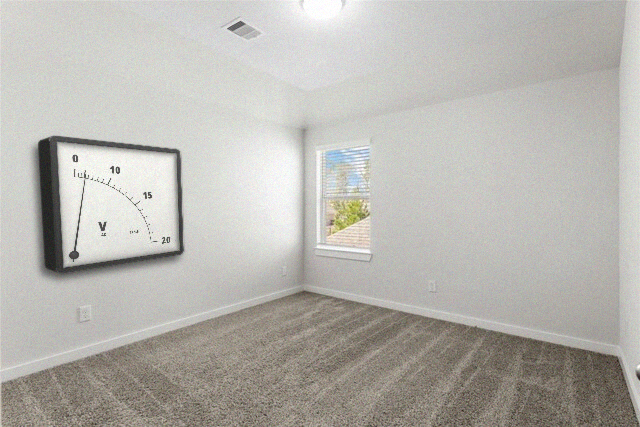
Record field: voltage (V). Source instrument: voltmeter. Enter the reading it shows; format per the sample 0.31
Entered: 5
